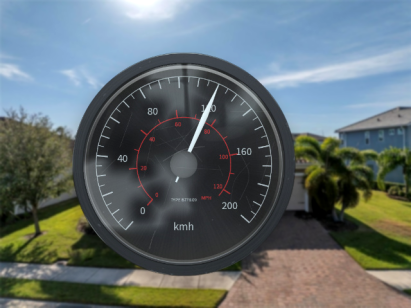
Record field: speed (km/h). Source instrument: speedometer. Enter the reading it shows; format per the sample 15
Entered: 120
